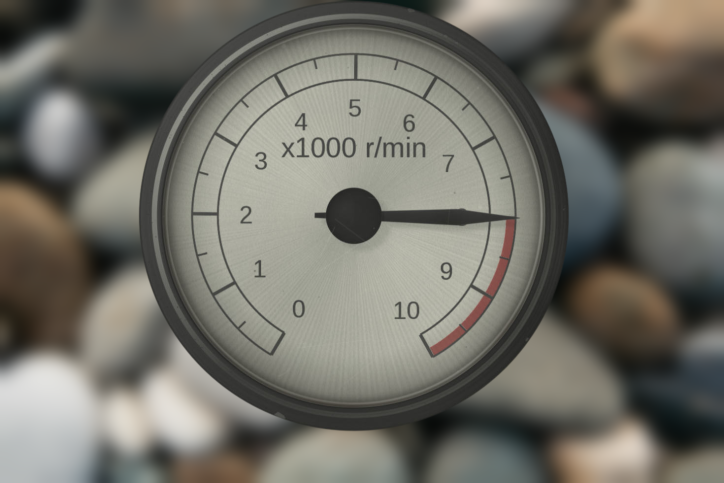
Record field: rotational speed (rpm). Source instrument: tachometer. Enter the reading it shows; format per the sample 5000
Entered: 8000
